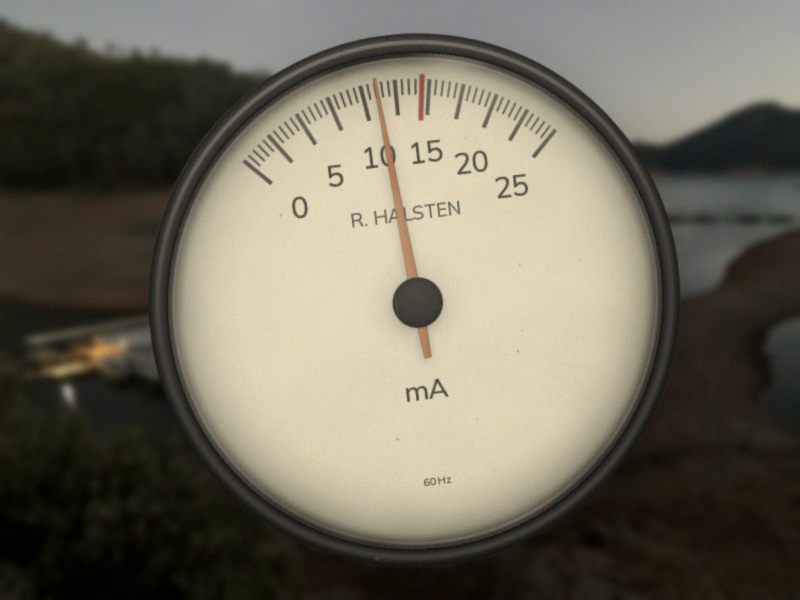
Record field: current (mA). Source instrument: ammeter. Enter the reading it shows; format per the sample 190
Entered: 11
